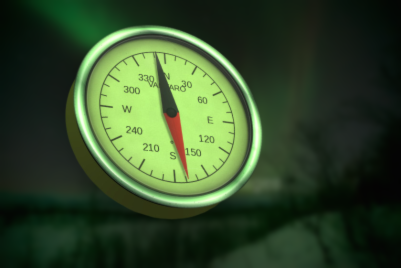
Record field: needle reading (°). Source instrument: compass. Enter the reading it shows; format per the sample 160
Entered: 170
